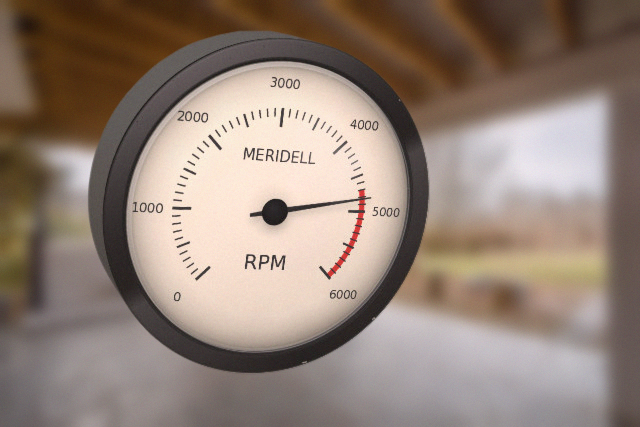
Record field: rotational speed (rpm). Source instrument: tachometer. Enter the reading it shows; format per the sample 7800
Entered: 4800
